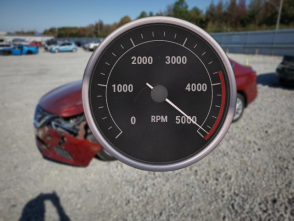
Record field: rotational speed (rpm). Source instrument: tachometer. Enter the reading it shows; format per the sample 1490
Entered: 4900
